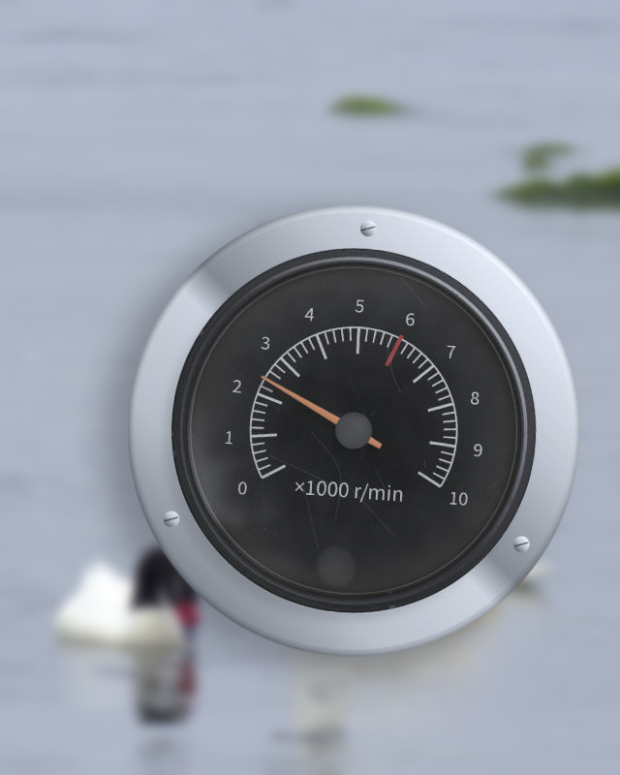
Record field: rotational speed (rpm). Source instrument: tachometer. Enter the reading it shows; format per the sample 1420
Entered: 2400
